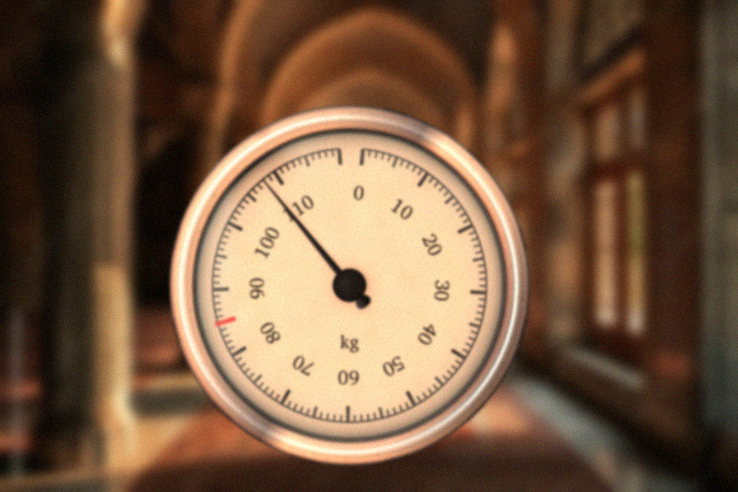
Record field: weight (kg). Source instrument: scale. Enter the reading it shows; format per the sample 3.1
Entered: 108
